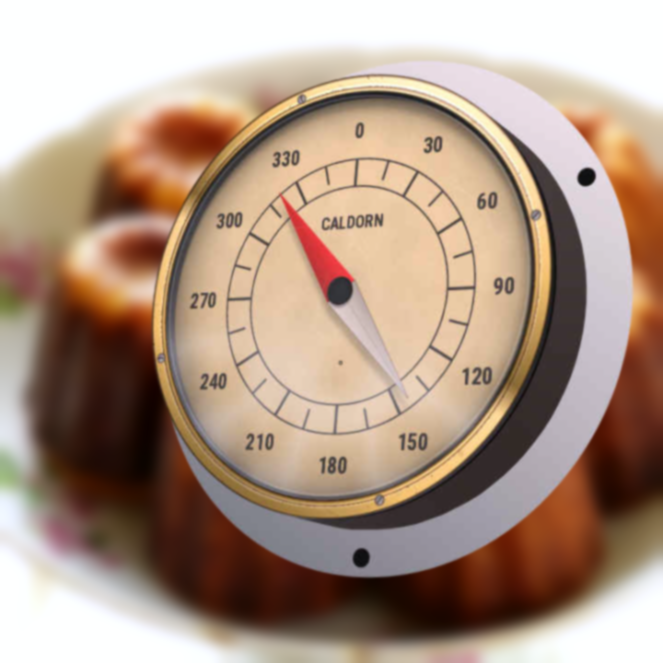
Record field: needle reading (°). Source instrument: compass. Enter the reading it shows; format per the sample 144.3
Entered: 322.5
